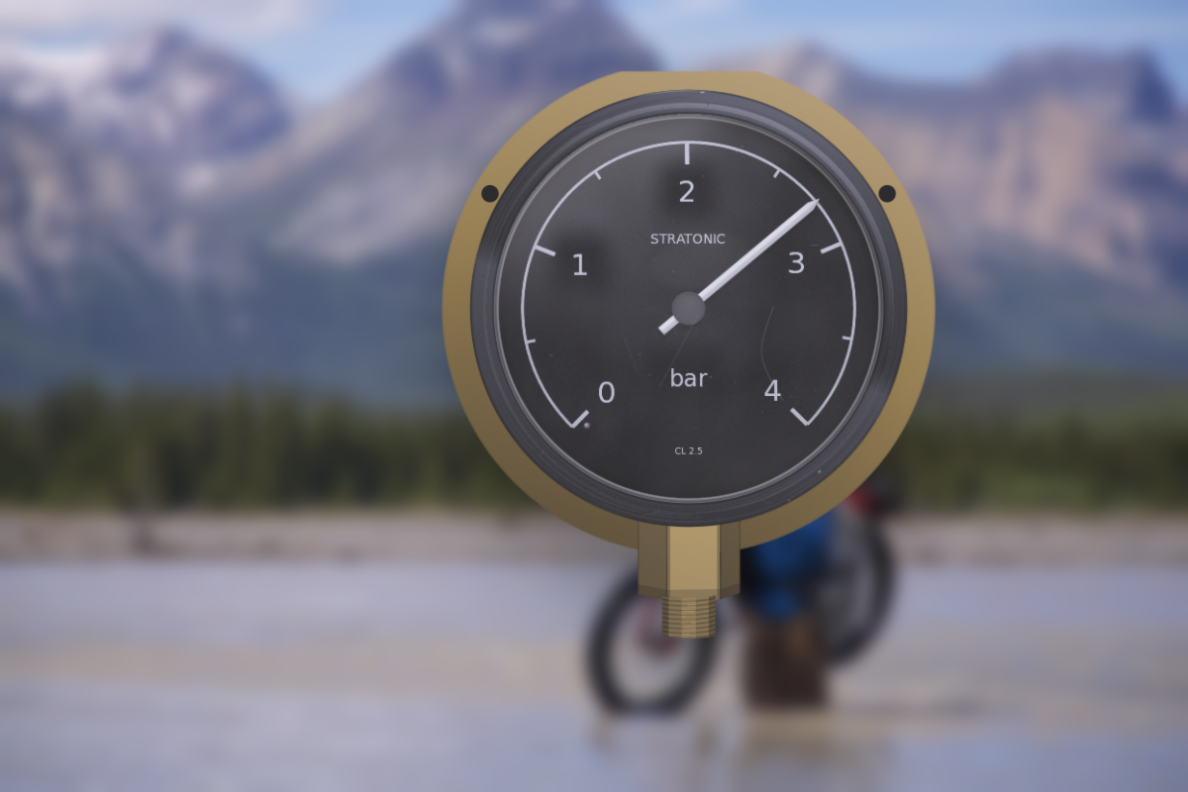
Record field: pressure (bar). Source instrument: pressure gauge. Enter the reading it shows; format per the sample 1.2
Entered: 2.75
